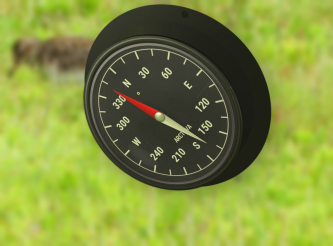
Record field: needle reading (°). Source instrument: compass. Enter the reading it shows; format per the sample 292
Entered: 345
